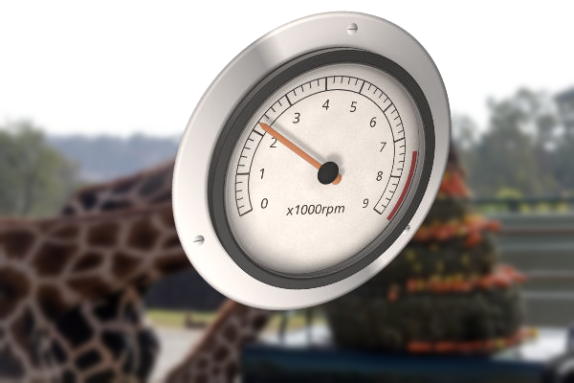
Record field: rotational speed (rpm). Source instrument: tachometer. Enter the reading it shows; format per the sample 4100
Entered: 2200
